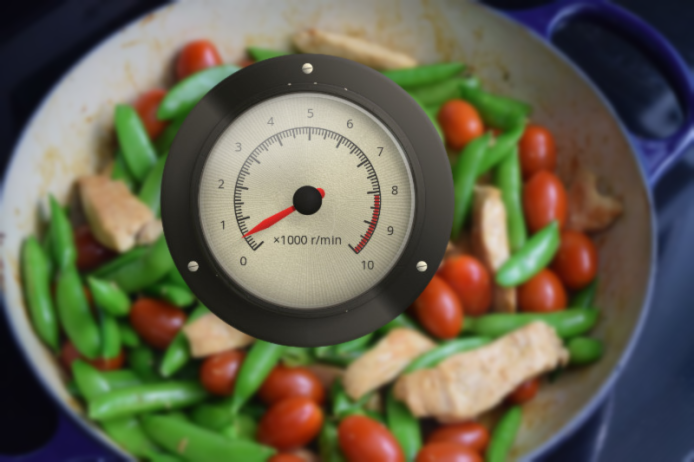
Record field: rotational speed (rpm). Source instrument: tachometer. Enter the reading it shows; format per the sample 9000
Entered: 500
